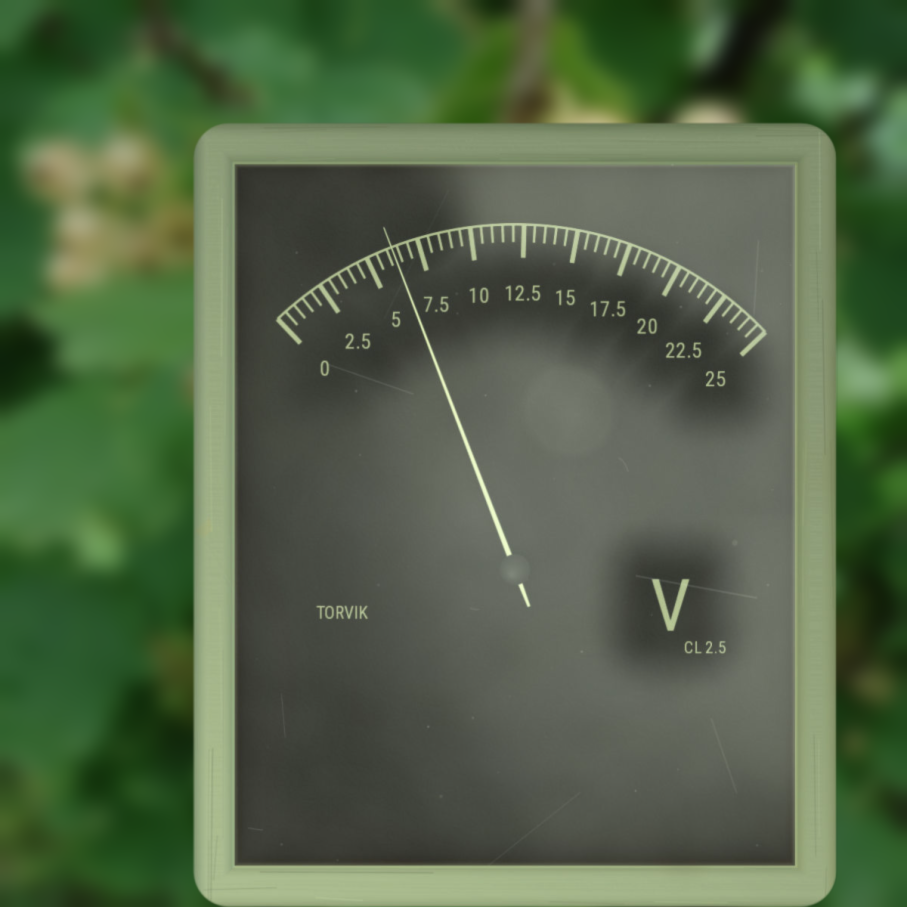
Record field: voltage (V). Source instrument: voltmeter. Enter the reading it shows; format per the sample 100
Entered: 6.25
